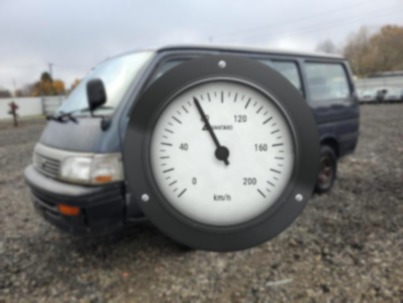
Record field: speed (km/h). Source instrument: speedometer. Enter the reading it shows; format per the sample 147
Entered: 80
